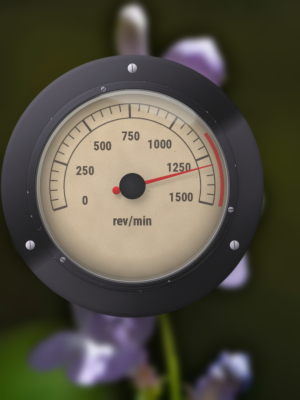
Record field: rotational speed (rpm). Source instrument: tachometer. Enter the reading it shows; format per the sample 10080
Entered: 1300
